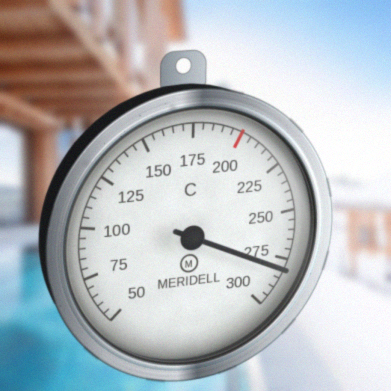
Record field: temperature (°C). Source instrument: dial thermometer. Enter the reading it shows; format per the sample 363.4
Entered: 280
